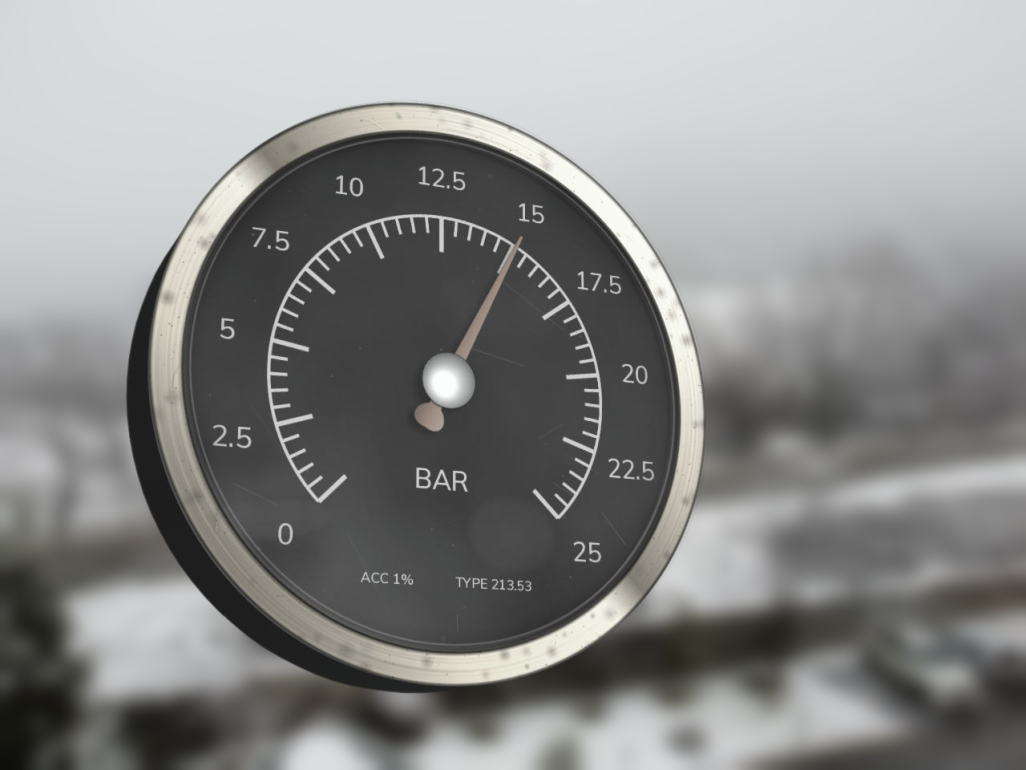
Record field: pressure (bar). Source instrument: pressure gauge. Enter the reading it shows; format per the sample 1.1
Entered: 15
